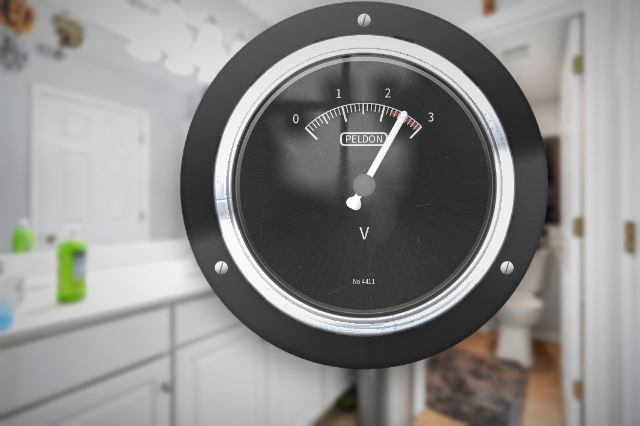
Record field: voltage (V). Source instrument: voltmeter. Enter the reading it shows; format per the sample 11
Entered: 2.5
